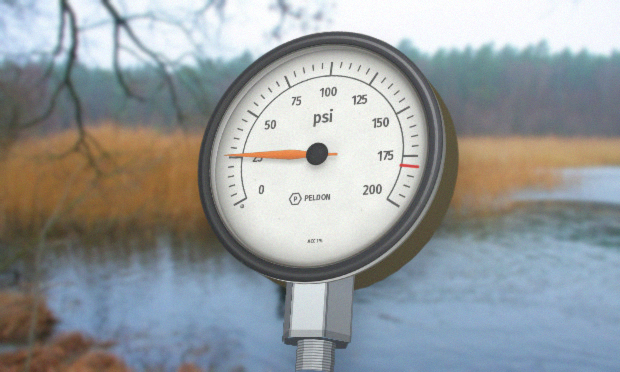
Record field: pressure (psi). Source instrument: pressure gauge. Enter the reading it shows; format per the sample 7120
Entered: 25
